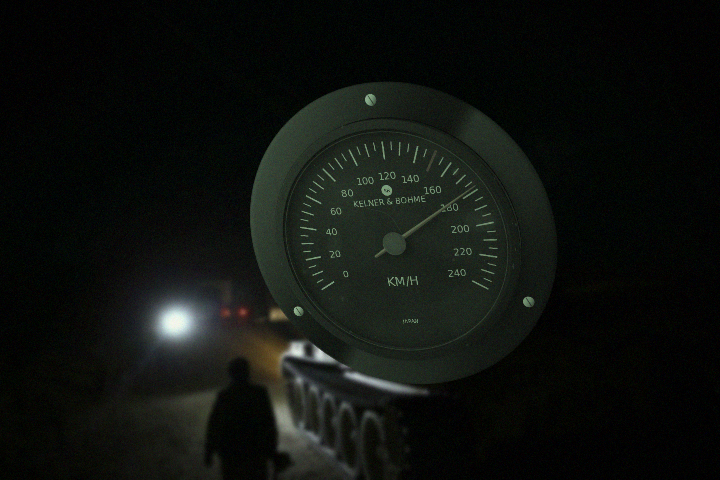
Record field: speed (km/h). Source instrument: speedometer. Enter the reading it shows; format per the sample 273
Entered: 177.5
